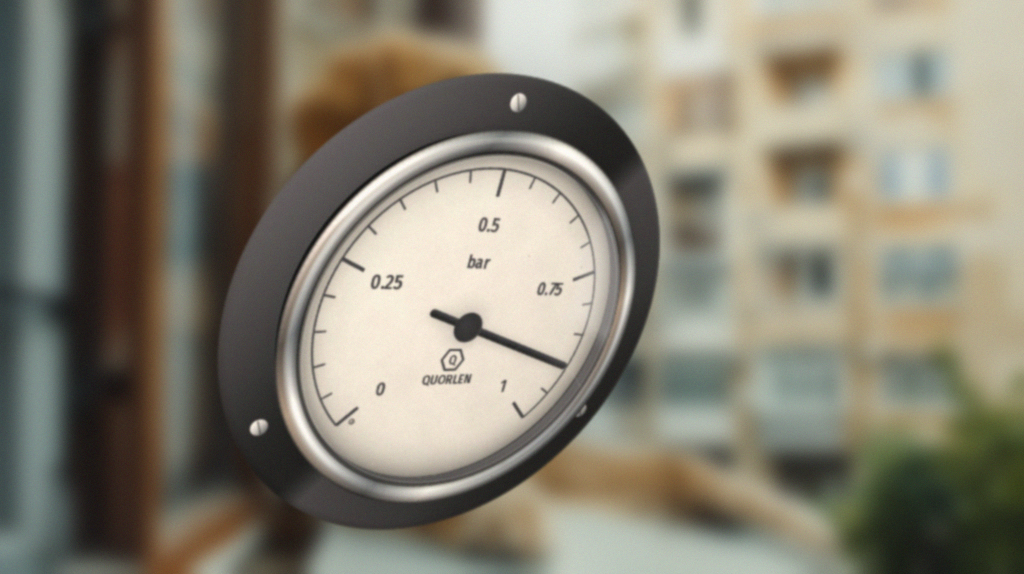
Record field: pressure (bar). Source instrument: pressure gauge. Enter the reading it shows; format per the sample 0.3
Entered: 0.9
